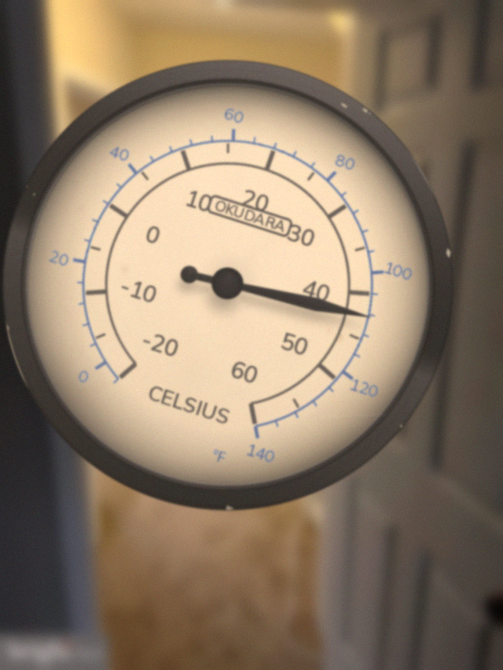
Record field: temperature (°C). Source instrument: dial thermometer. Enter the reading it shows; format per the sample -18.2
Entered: 42.5
